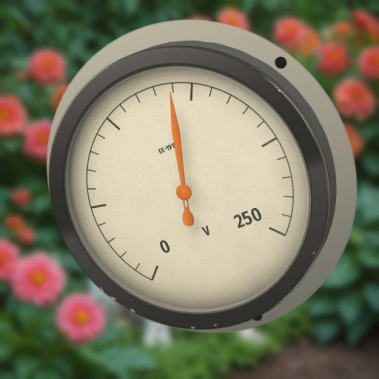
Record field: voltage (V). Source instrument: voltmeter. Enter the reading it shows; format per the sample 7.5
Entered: 140
